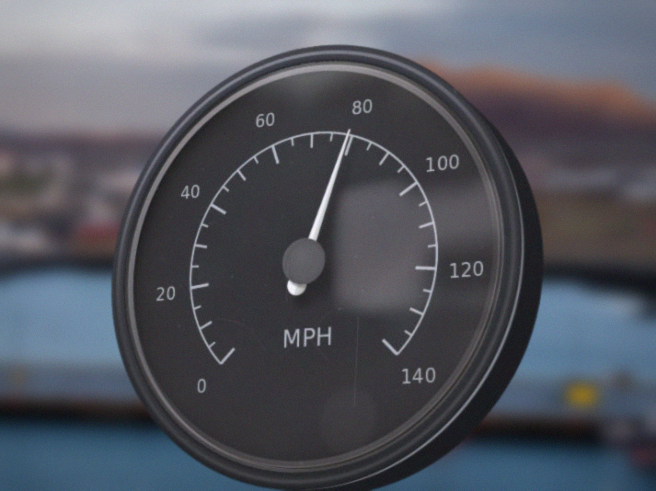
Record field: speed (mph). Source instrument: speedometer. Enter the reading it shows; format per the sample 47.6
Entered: 80
